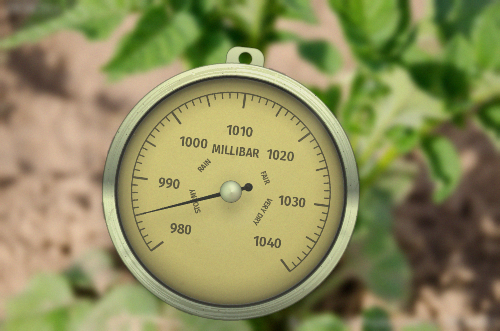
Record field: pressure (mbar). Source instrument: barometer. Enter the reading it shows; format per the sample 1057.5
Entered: 985
